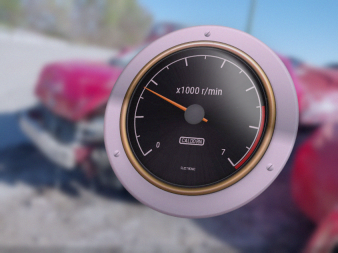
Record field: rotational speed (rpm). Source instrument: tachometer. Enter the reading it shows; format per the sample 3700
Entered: 1750
